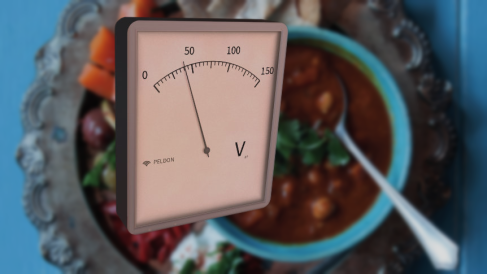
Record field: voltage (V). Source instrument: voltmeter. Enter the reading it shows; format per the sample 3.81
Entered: 40
